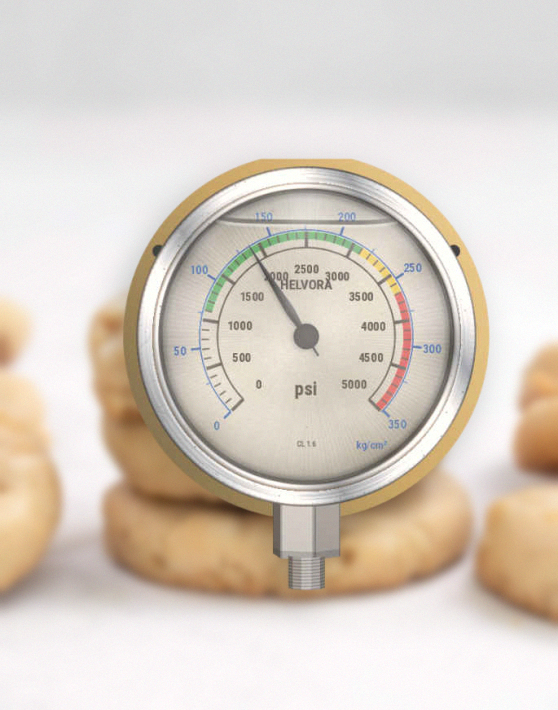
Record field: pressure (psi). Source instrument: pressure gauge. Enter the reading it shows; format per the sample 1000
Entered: 1900
